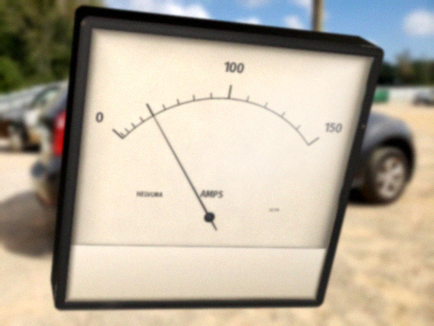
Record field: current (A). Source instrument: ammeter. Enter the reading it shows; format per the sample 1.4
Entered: 50
